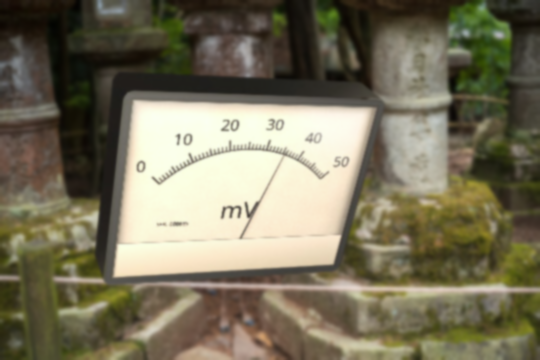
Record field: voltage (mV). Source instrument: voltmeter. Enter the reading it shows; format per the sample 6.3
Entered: 35
